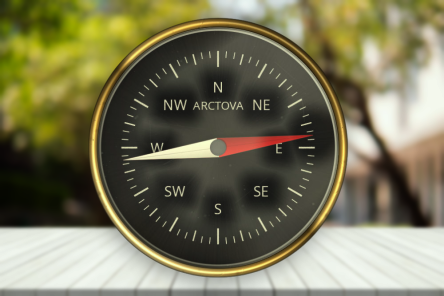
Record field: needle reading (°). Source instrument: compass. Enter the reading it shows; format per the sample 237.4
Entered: 82.5
